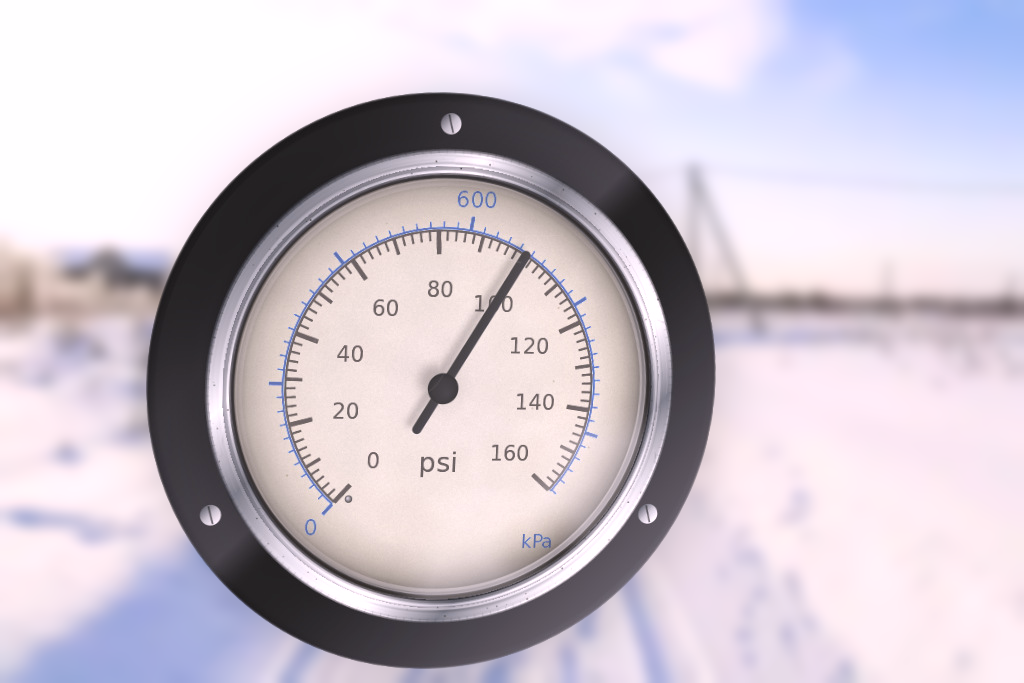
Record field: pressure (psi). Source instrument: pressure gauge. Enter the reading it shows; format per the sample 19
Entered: 100
